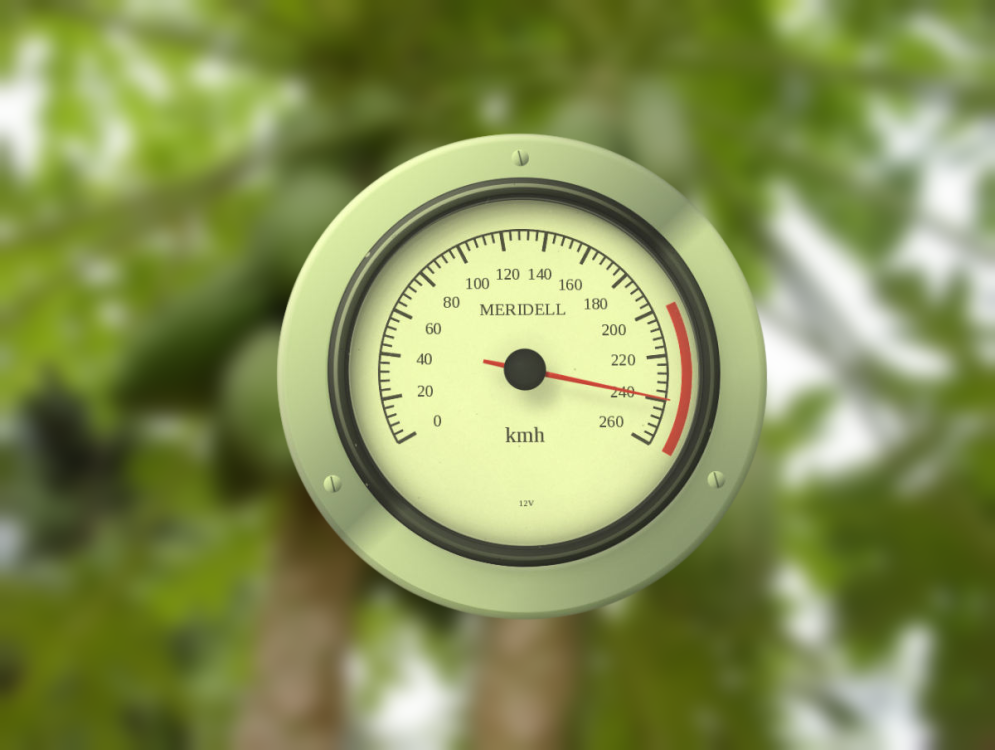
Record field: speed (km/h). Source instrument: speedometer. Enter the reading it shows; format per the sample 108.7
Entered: 240
